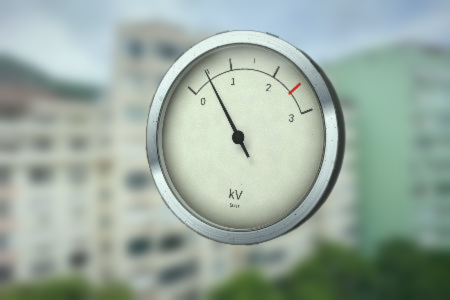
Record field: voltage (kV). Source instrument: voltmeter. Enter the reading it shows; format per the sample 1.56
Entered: 0.5
